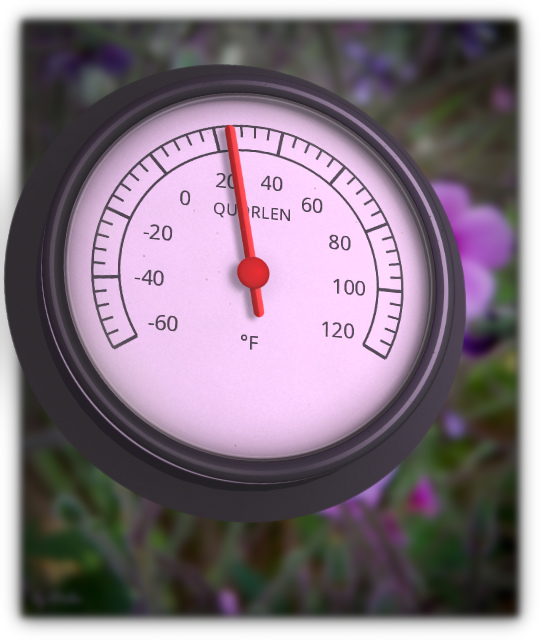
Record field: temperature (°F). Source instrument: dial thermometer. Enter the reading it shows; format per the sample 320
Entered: 24
